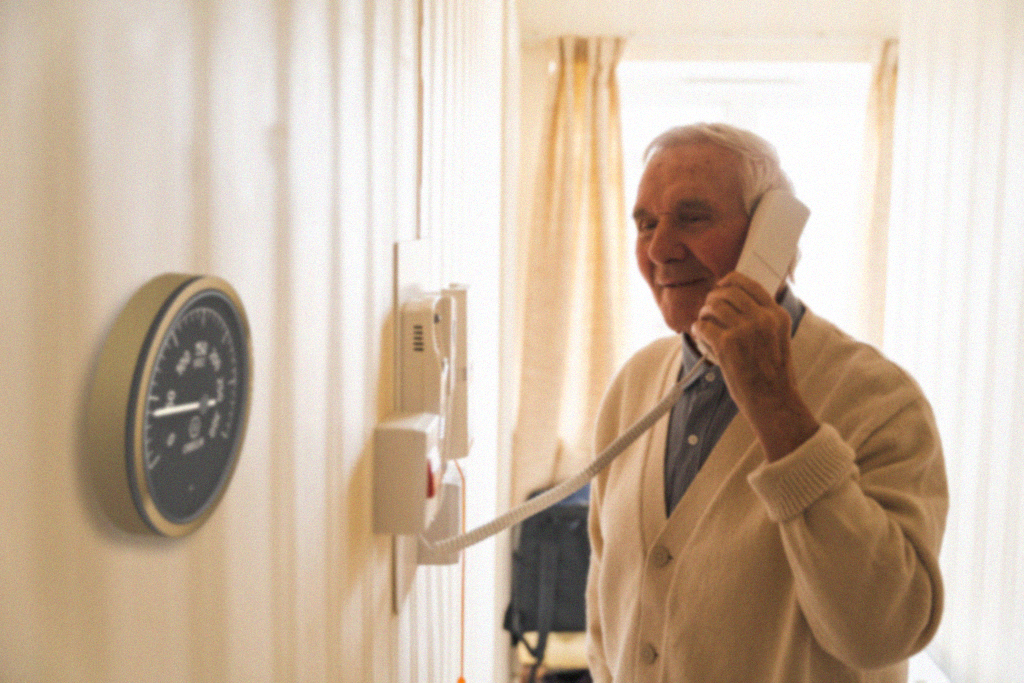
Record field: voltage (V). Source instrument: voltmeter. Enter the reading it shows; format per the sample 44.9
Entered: 40
